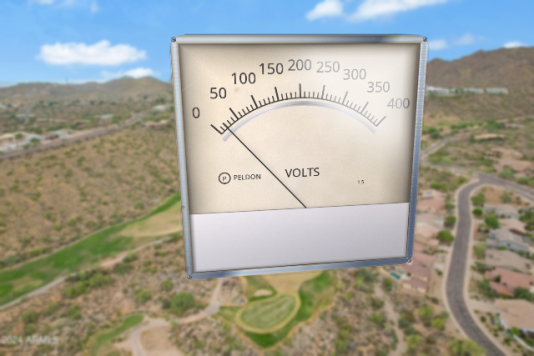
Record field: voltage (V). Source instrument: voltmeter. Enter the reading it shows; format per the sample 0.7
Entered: 20
